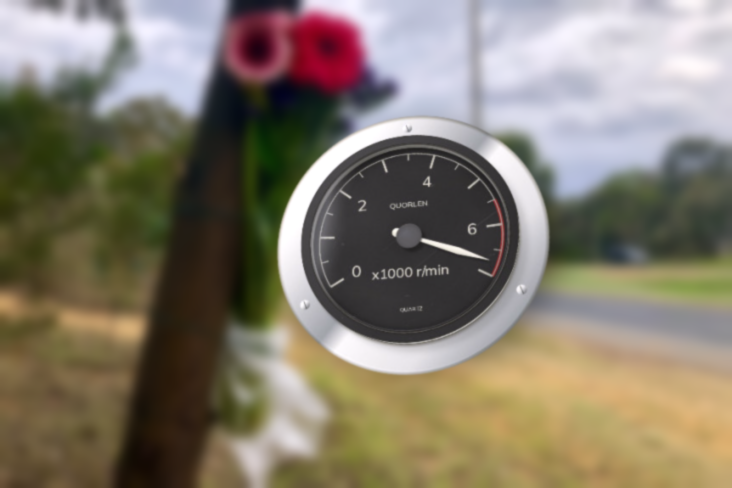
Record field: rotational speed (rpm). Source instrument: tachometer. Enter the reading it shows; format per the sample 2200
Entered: 6750
